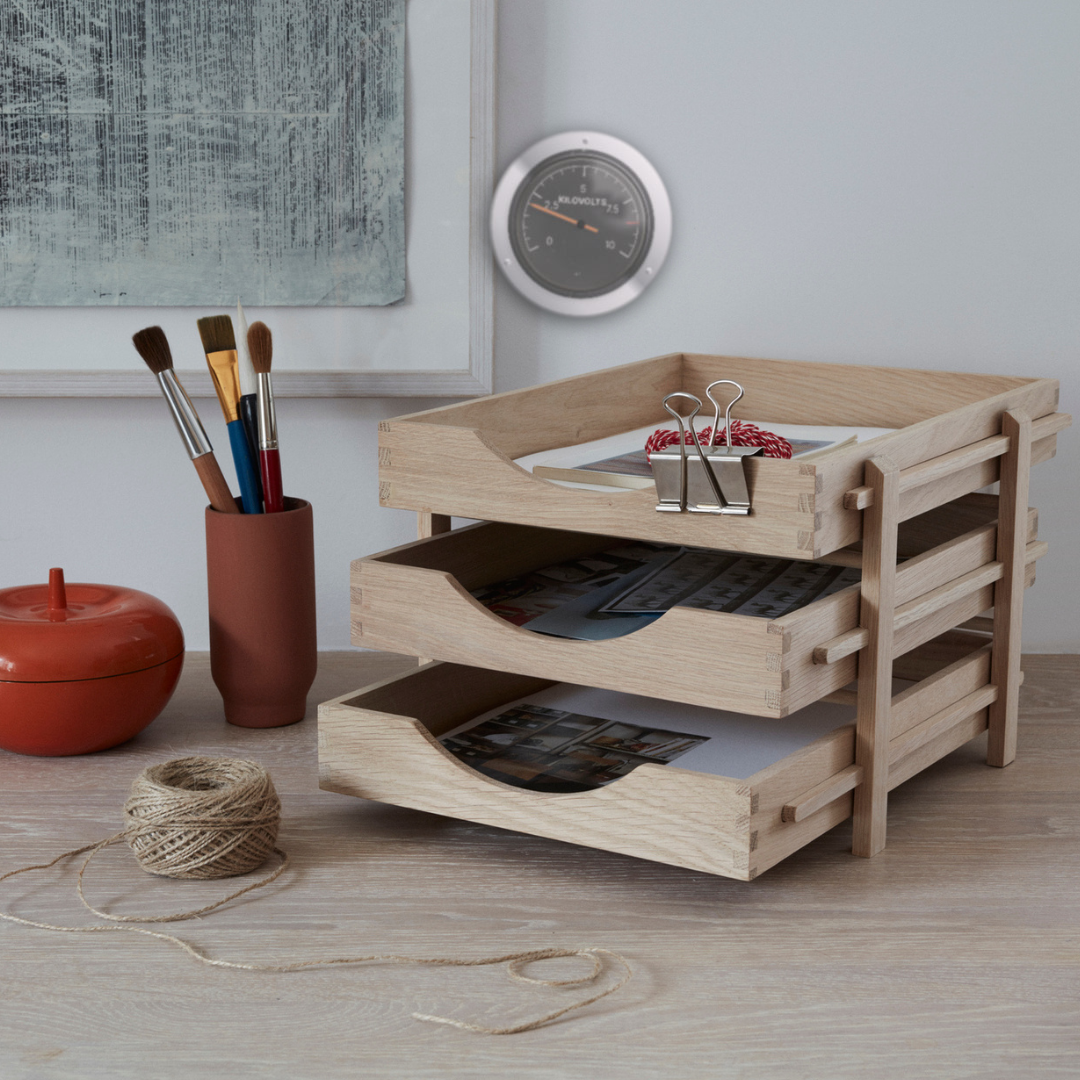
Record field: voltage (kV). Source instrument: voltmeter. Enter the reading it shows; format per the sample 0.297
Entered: 2
